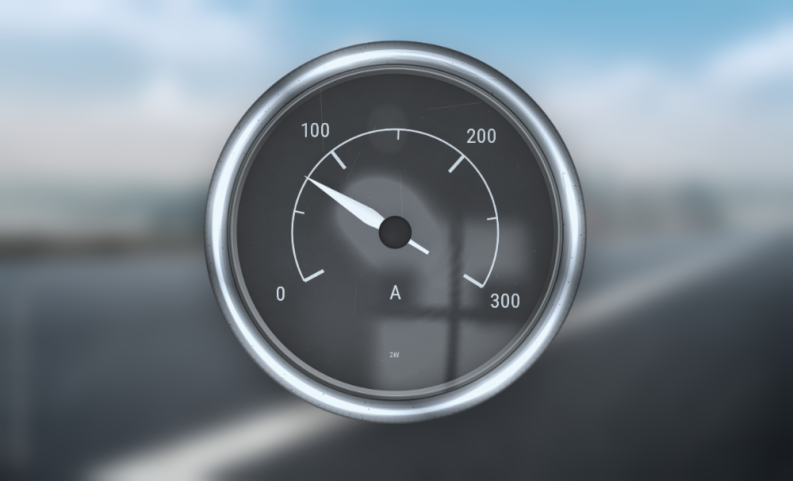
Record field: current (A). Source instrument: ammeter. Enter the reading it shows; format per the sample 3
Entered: 75
